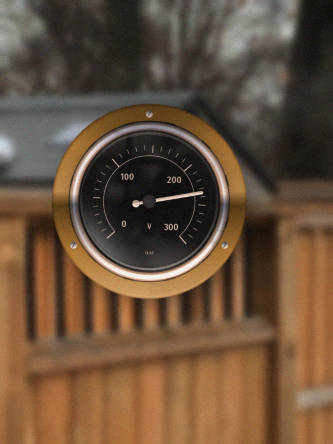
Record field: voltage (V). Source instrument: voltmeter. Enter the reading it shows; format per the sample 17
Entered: 235
